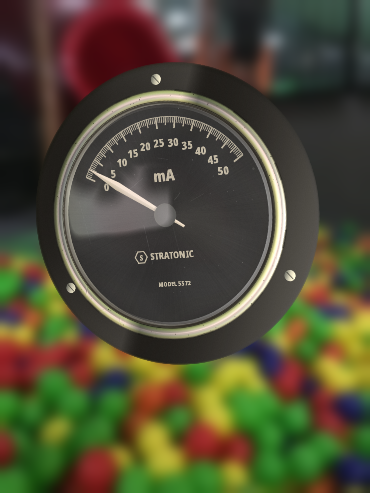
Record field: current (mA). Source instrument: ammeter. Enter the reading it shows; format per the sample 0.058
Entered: 2.5
